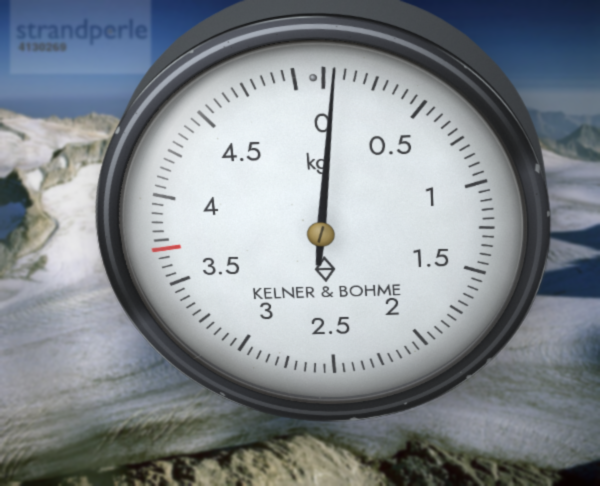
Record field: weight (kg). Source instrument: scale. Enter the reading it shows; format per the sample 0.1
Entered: 0.05
